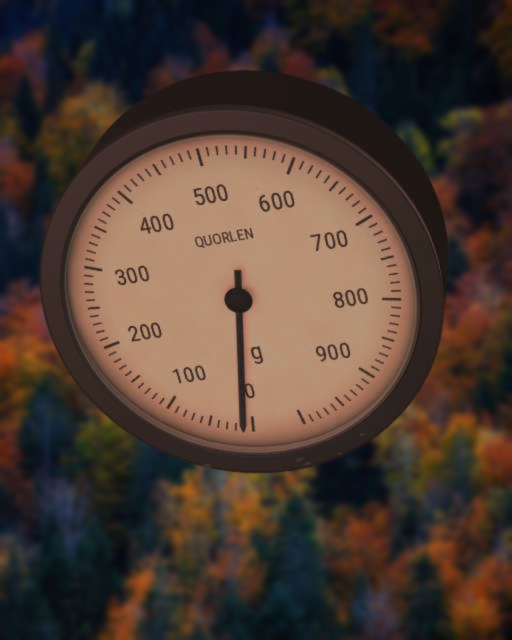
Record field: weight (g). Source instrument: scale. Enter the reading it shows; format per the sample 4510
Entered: 10
